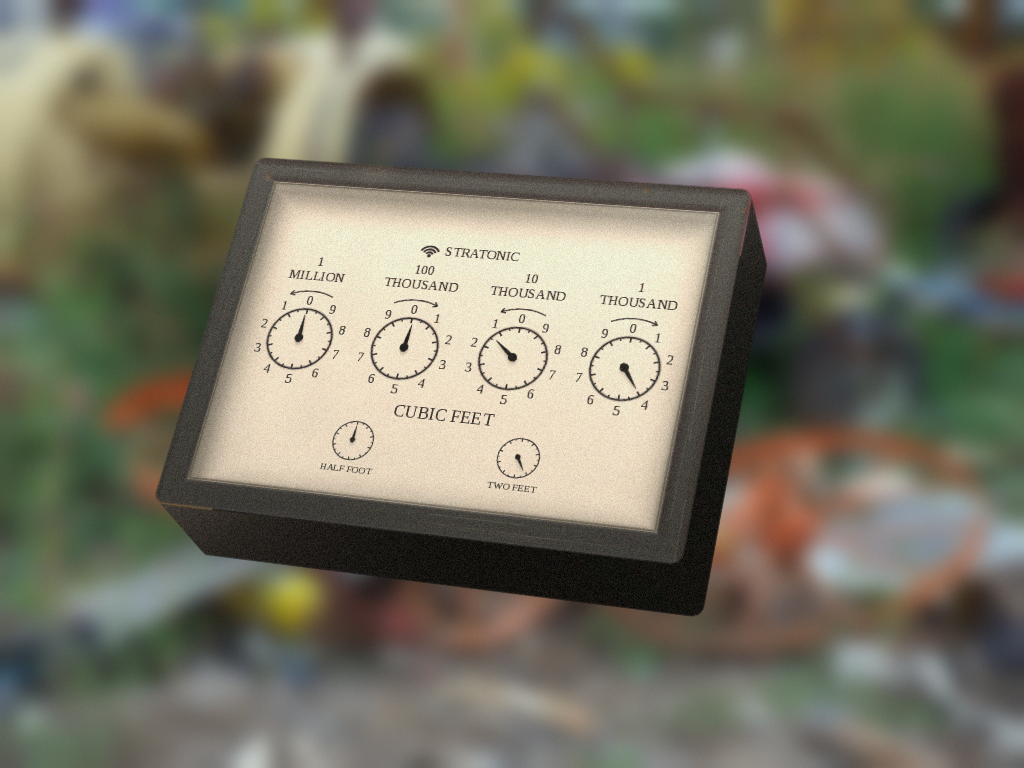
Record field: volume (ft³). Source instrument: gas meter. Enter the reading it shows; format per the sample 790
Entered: 1400
